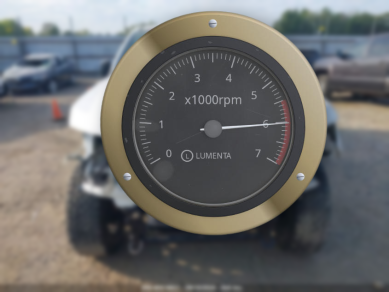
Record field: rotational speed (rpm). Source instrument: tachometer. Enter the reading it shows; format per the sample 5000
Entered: 6000
